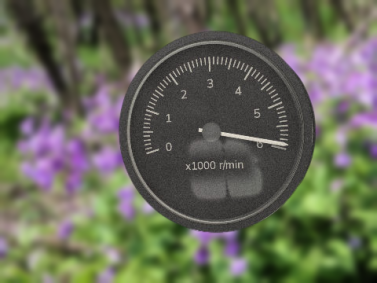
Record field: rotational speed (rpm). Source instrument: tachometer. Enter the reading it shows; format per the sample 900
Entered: 5900
